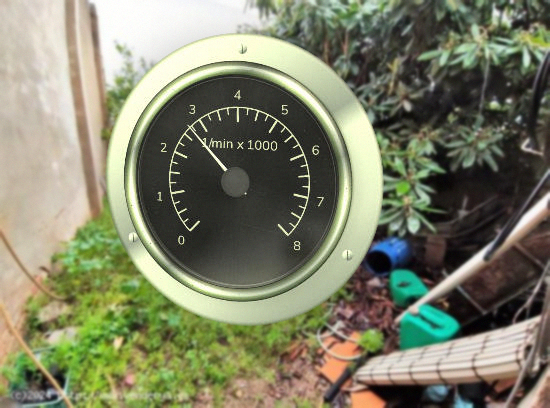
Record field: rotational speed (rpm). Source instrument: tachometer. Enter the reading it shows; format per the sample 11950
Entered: 2750
